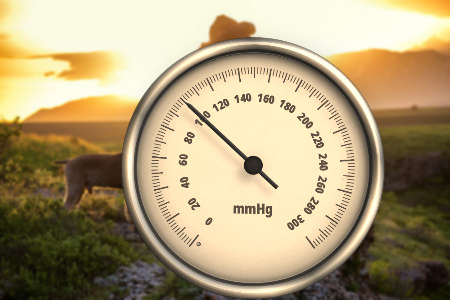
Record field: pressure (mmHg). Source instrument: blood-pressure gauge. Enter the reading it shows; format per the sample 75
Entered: 100
